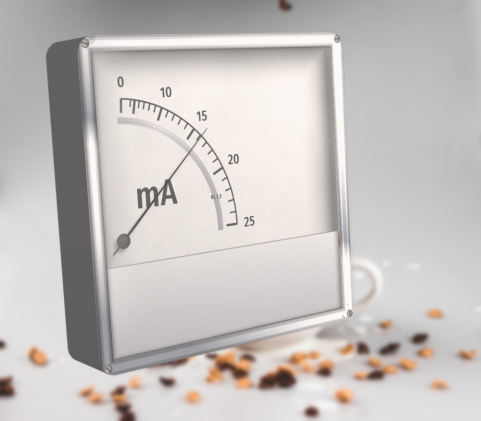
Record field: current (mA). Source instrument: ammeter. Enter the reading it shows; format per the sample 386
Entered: 16
